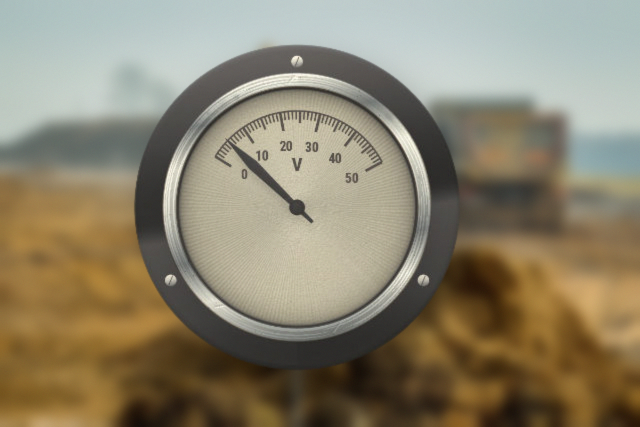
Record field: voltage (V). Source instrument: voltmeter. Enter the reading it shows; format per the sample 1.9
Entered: 5
